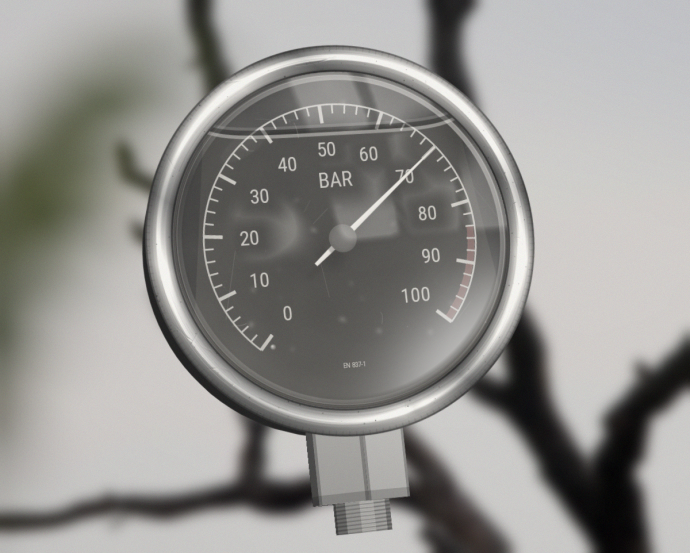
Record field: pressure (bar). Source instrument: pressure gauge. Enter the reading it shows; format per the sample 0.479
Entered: 70
